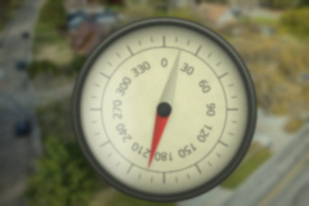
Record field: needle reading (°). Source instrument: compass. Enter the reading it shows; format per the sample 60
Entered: 195
